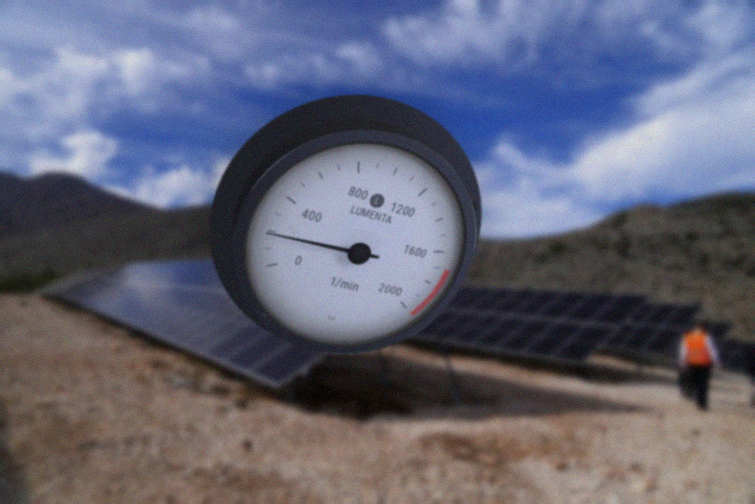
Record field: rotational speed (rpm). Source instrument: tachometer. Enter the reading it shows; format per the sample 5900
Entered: 200
